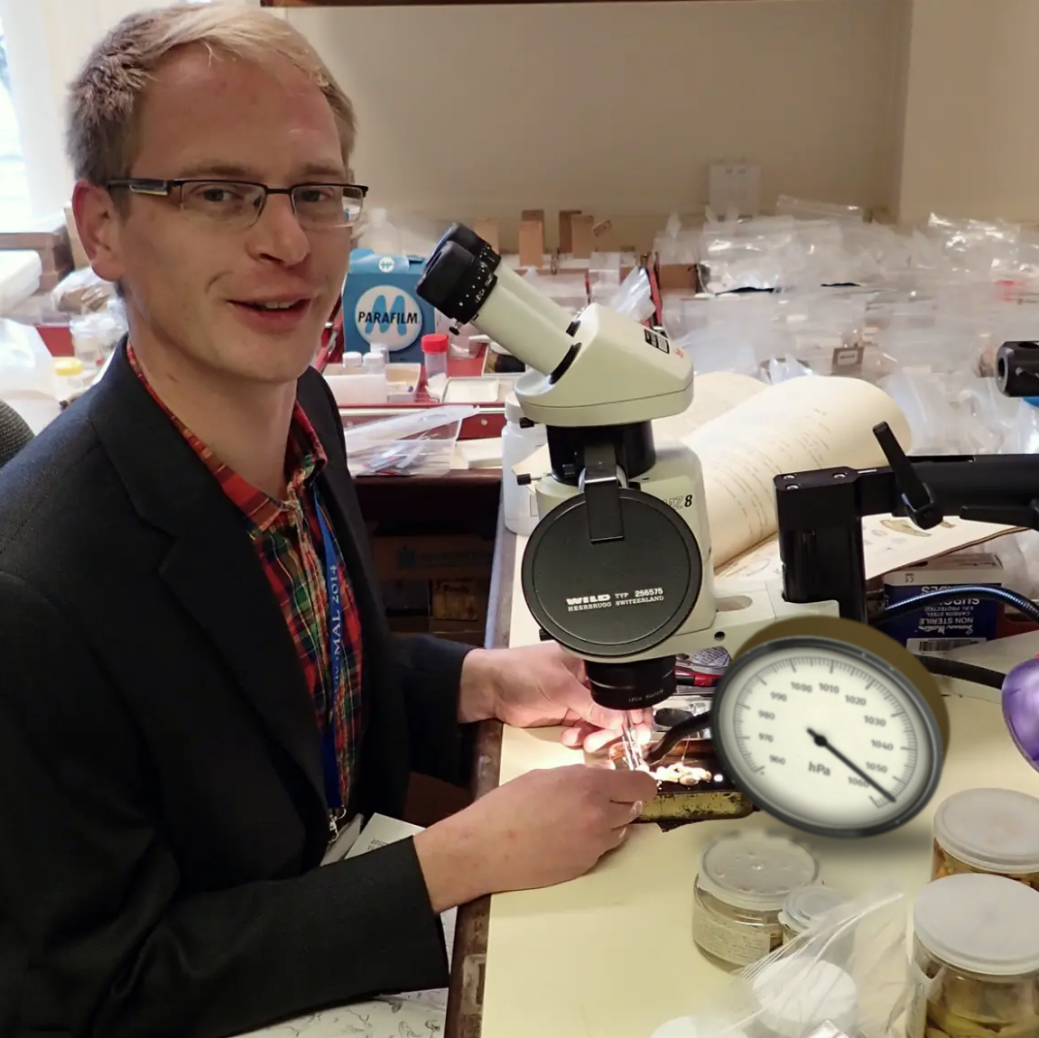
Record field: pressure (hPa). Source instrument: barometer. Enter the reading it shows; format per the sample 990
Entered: 1055
